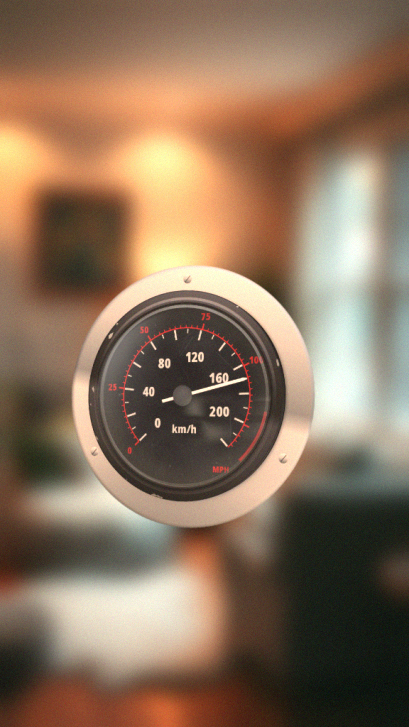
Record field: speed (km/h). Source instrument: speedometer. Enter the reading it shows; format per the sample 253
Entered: 170
